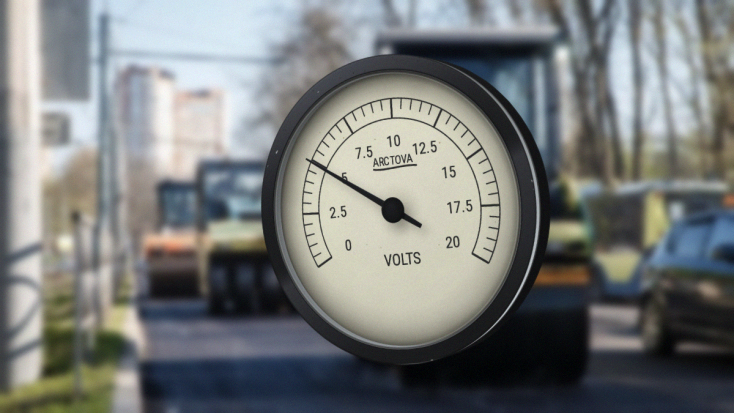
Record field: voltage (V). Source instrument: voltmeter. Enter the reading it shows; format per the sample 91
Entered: 5
